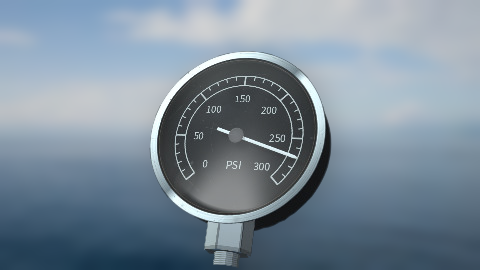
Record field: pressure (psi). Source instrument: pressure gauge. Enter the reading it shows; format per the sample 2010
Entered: 270
